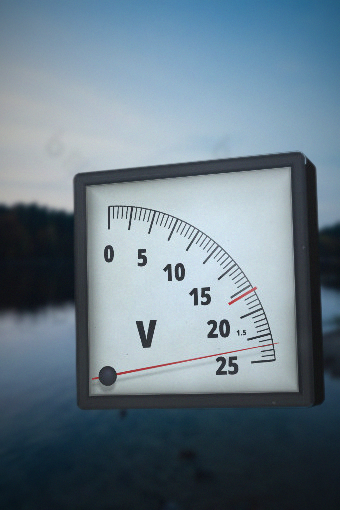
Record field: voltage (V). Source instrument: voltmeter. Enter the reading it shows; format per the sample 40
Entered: 23.5
